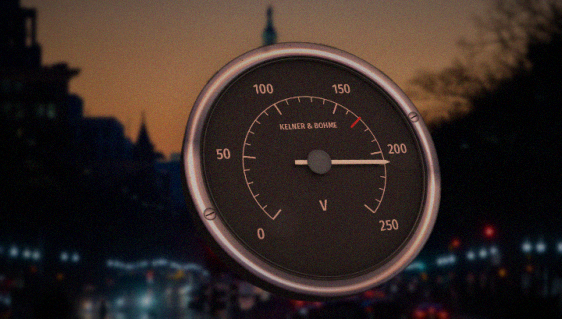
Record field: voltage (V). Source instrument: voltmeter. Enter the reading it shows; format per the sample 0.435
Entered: 210
